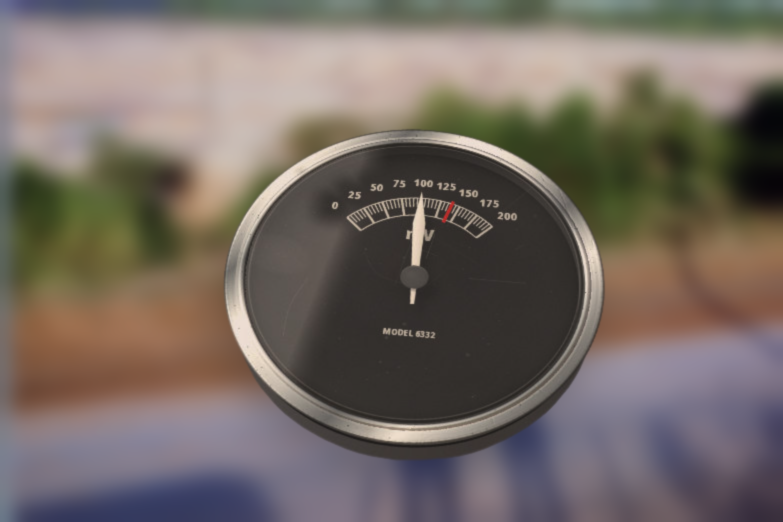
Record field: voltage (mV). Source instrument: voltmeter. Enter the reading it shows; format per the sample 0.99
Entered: 100
